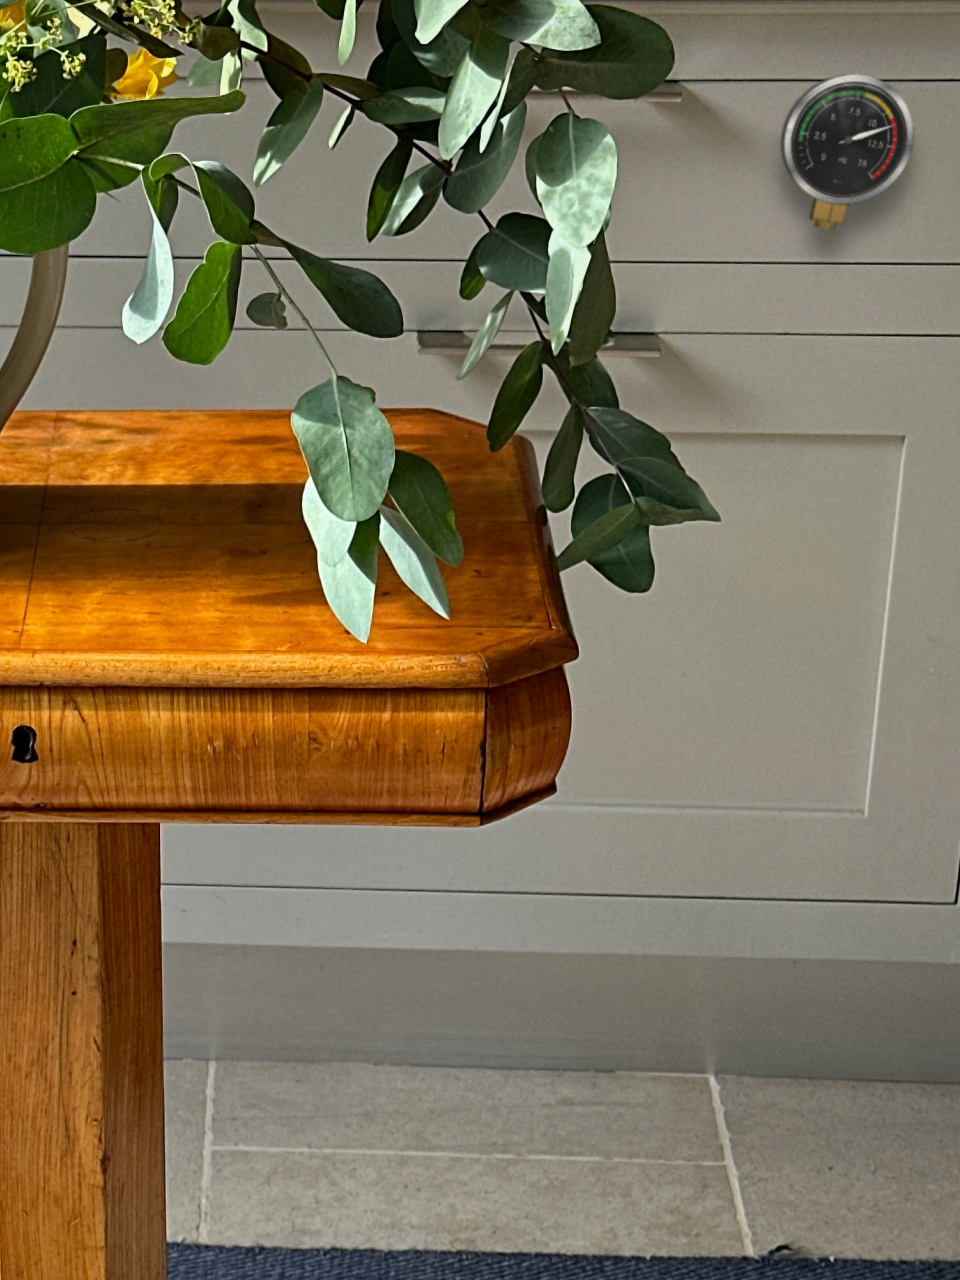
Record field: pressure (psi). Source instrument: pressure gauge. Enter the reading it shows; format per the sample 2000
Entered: 11
